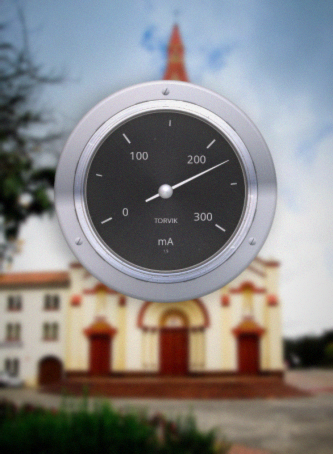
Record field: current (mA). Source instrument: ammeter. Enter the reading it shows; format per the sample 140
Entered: 225
